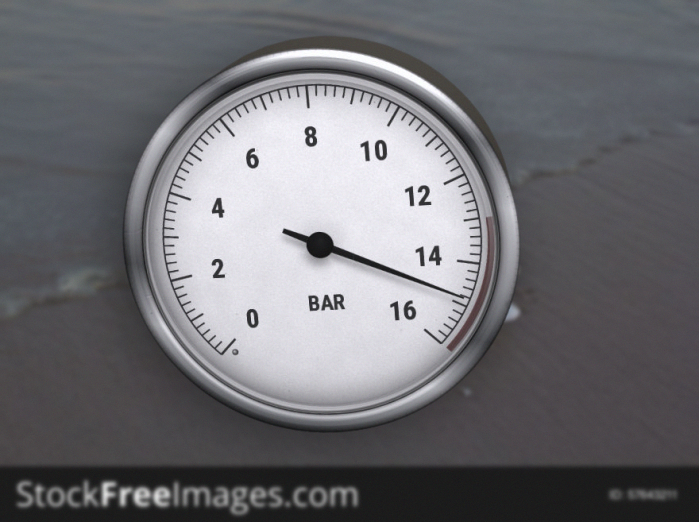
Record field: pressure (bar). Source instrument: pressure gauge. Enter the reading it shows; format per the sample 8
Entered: 14.8
